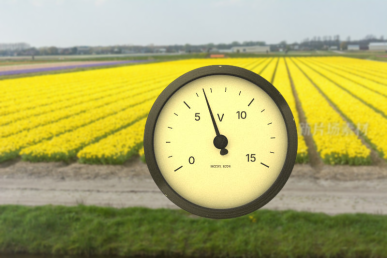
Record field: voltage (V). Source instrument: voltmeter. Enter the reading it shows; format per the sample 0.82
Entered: 6.5
